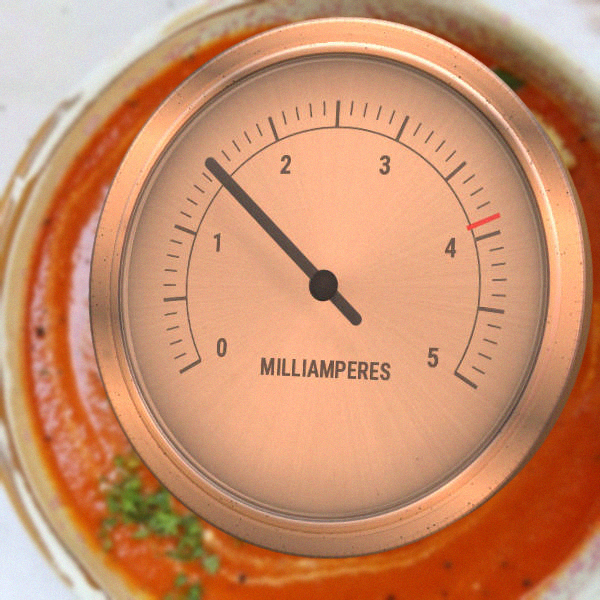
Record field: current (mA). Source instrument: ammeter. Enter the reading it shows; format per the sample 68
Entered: 1.5
